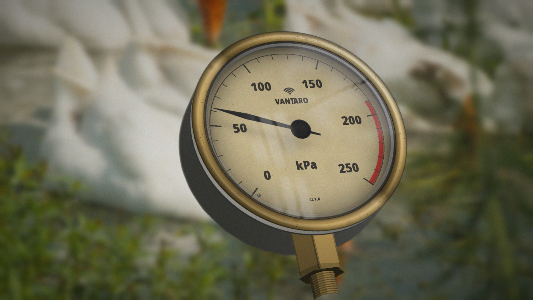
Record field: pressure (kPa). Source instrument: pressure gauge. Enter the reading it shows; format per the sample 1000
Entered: 60
